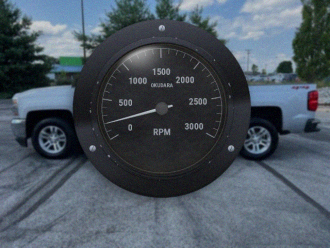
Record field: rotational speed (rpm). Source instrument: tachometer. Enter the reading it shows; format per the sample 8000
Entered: 200
